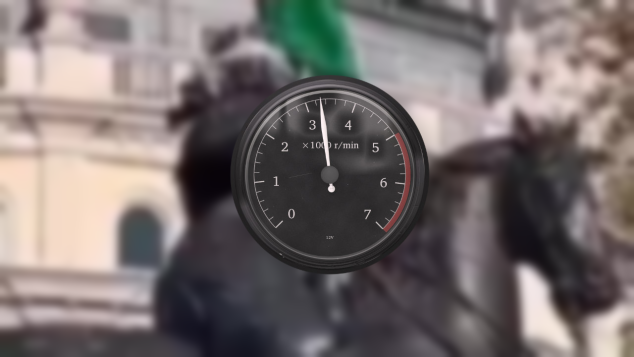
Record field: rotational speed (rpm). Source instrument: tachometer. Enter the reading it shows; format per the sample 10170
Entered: 3300
